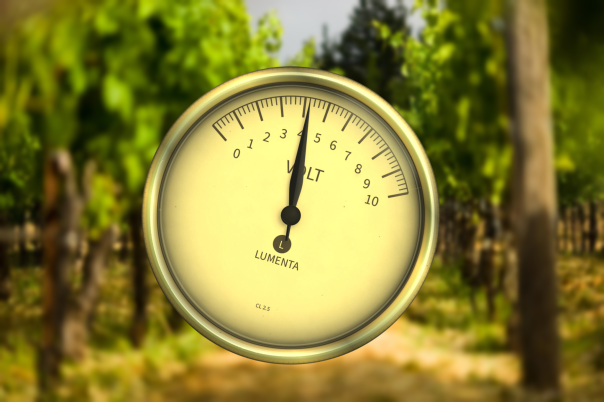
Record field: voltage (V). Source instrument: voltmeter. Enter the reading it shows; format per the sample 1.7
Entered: 4.2
